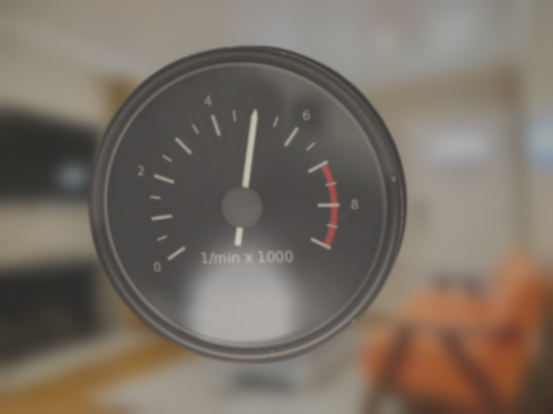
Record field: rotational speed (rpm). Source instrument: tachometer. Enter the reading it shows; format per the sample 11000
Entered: 5000
